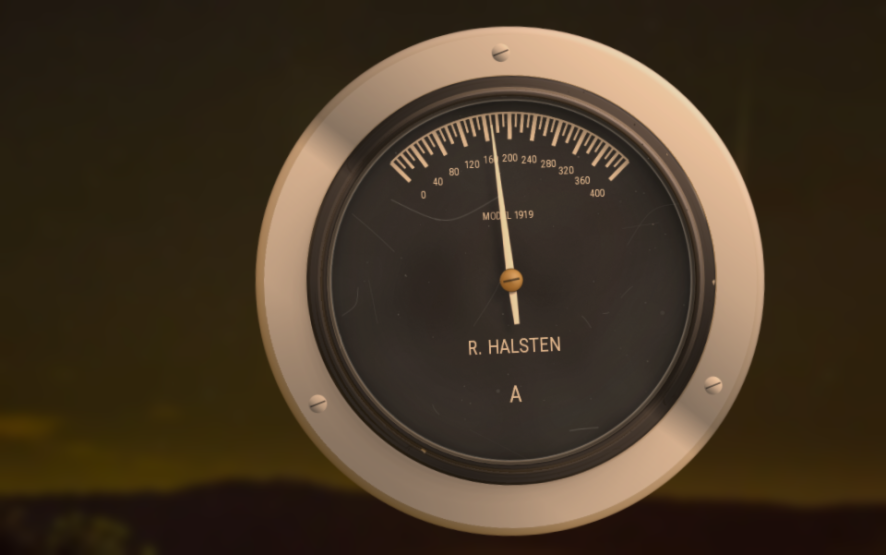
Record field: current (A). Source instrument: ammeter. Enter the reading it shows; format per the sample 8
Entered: 170
